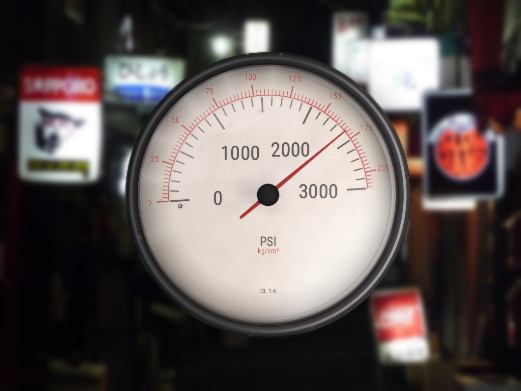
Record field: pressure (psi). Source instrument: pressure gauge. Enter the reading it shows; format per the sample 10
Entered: 2400
